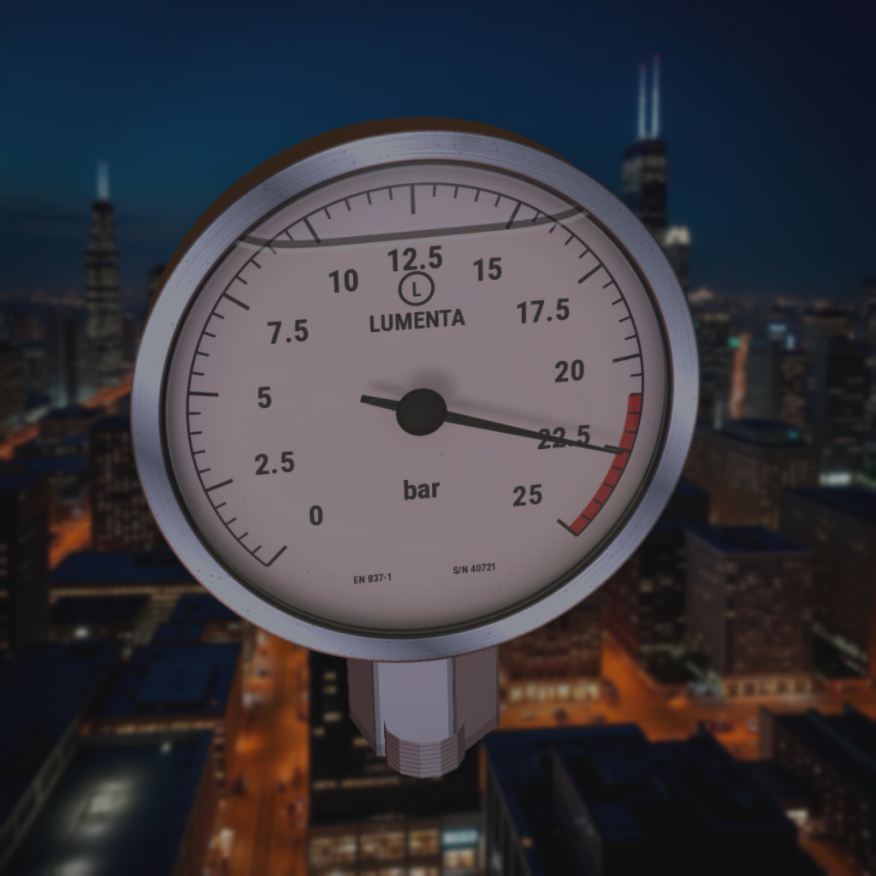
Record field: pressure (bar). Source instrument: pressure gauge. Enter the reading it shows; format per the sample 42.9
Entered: 22.5
